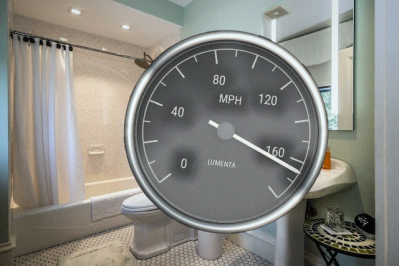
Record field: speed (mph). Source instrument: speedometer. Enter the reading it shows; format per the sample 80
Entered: 165
